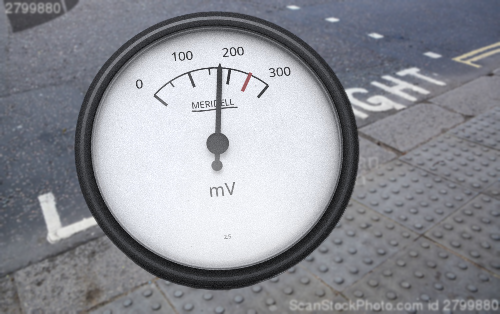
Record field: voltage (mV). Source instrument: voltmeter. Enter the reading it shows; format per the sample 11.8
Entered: 175
